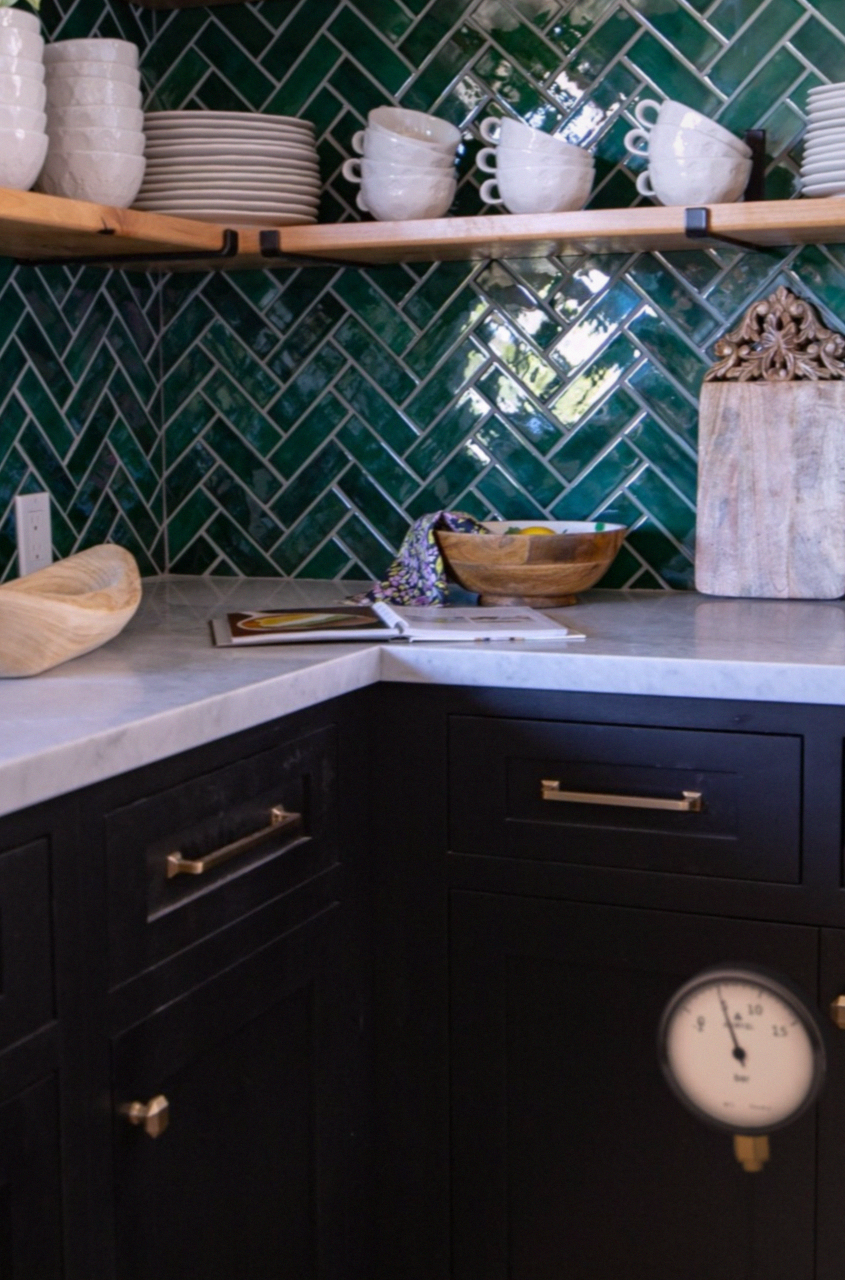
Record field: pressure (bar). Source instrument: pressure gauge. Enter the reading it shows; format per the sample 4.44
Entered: 5
